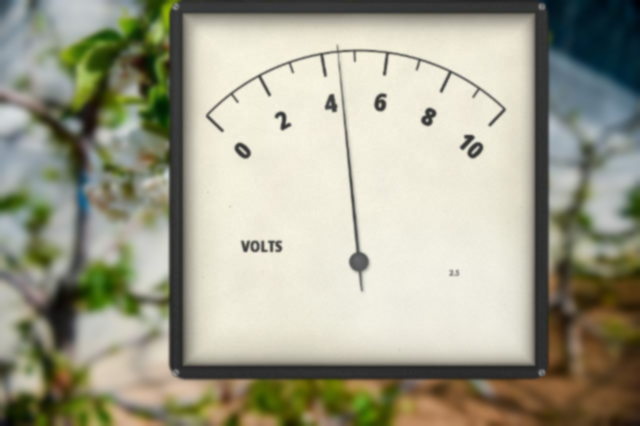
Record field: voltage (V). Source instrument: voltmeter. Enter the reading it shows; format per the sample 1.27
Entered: 4.5
